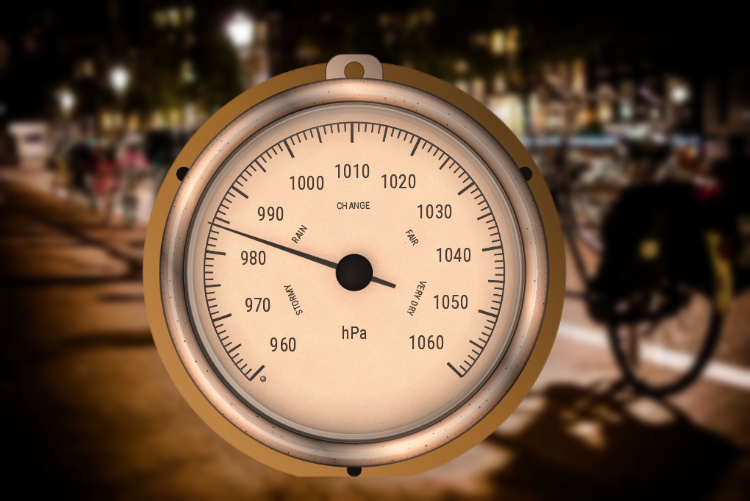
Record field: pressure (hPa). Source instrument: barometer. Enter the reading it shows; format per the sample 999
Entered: 984
